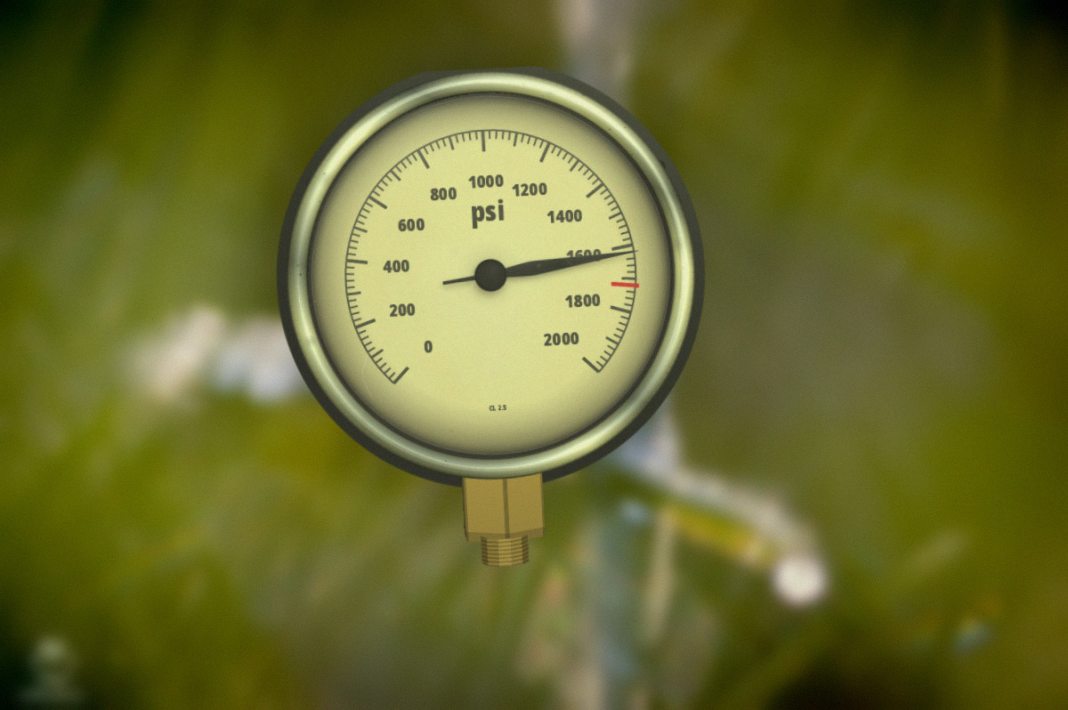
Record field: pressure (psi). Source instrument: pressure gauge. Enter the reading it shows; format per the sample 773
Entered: 1620
